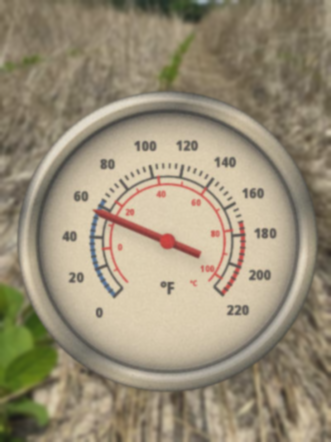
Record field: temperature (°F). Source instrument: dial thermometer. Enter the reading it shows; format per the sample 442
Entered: 56
